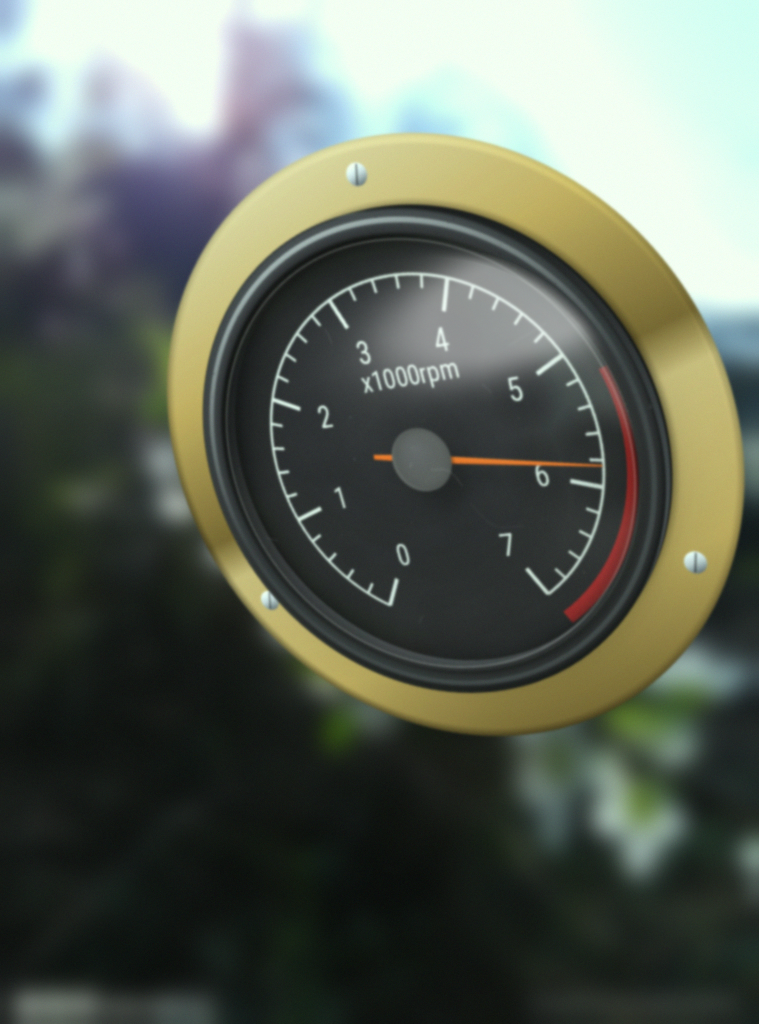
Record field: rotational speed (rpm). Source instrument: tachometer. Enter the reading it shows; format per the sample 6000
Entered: 5800
